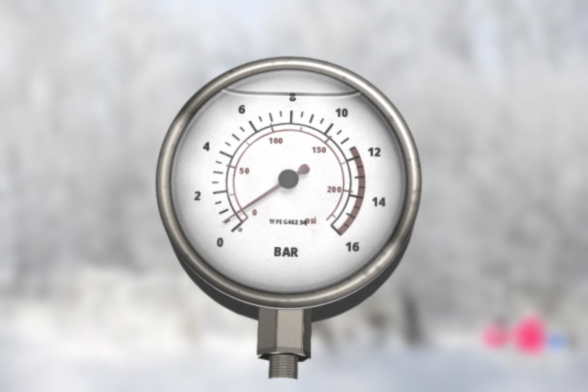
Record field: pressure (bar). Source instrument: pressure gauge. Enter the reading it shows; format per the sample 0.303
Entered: 0.5
